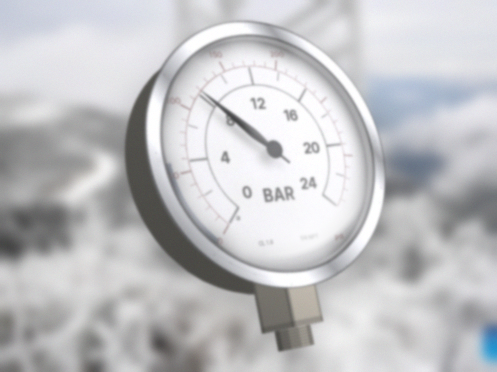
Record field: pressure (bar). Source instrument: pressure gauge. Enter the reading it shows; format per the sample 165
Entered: 8
